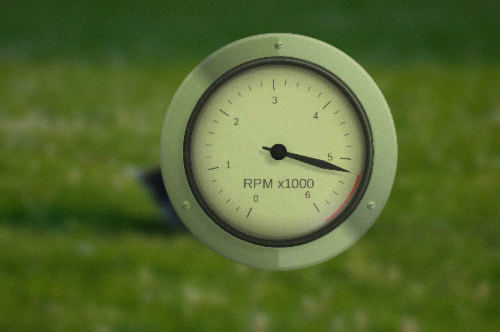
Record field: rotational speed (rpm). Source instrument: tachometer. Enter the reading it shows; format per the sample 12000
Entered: 5200
